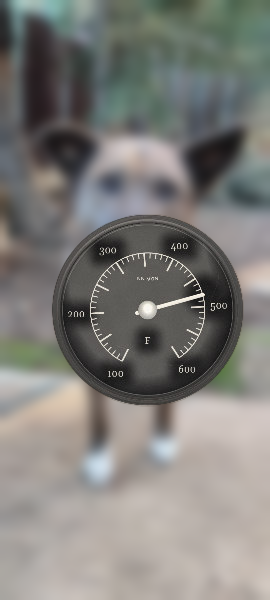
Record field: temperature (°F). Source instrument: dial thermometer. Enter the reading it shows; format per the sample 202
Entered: 480
